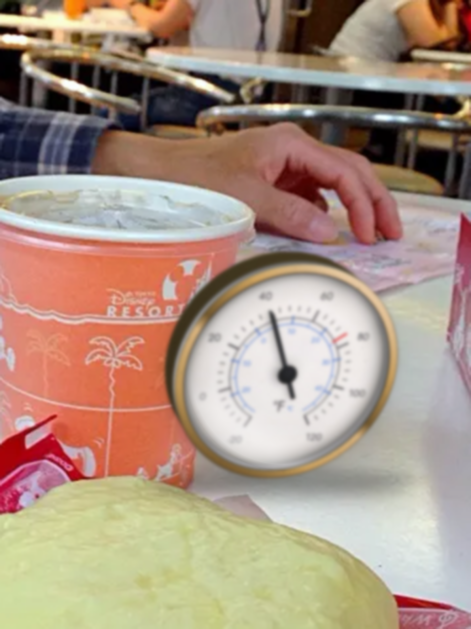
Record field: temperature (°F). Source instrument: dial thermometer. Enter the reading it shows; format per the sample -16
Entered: 40
